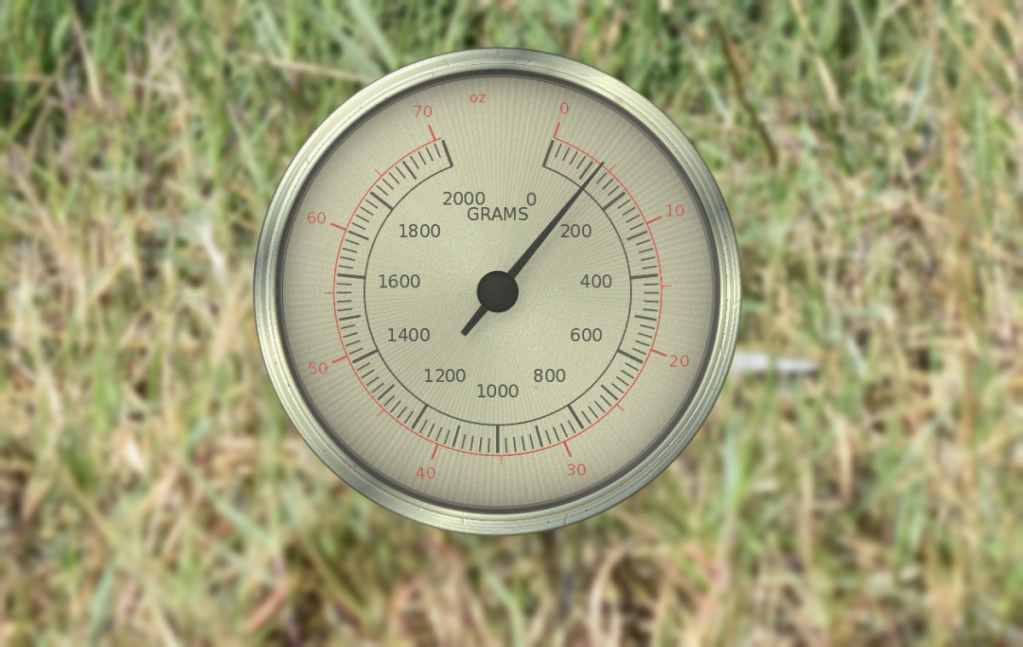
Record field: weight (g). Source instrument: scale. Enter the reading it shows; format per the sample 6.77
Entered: 120
